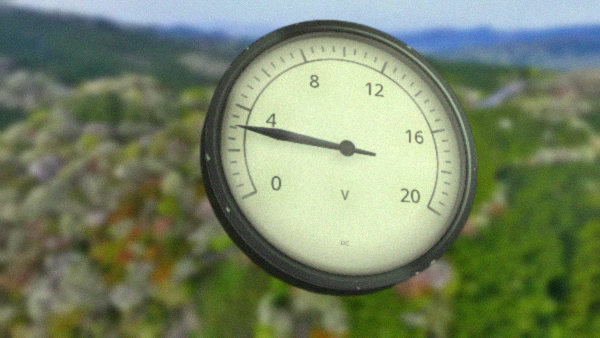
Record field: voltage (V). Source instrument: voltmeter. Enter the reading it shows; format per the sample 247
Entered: 3
